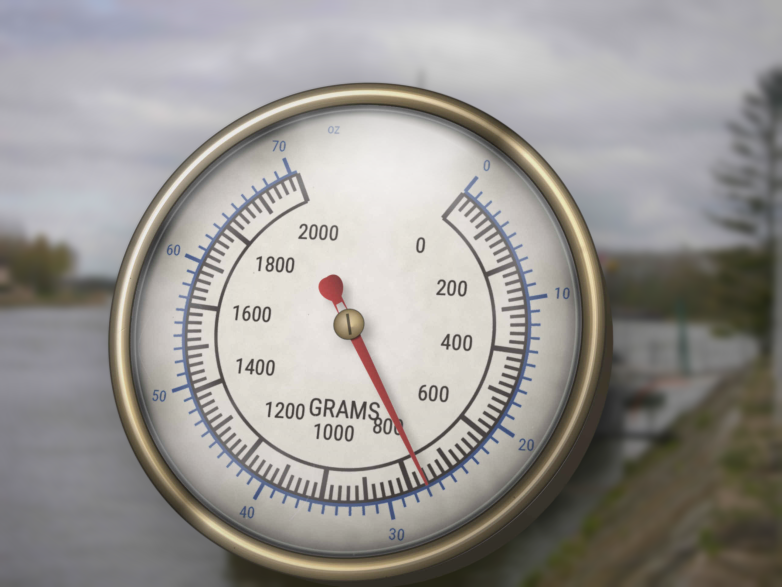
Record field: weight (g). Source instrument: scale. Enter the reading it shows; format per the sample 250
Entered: 760
